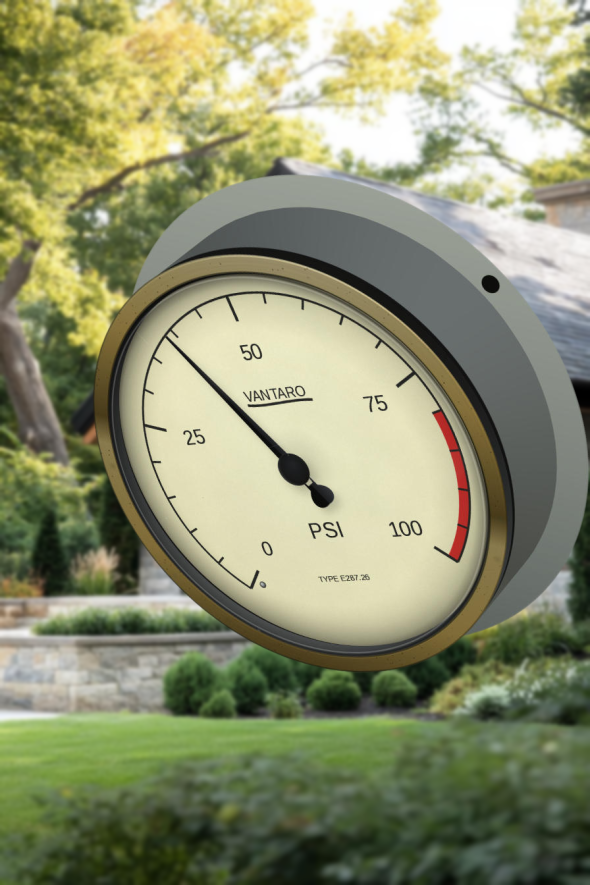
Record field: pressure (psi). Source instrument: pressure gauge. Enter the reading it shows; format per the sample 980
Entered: 40
